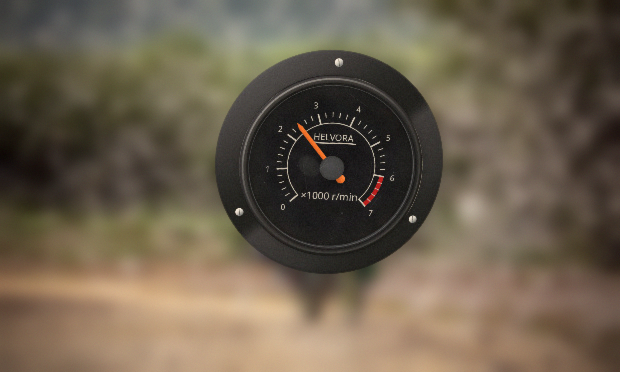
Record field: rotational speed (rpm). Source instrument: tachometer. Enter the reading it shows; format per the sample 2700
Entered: 2400
